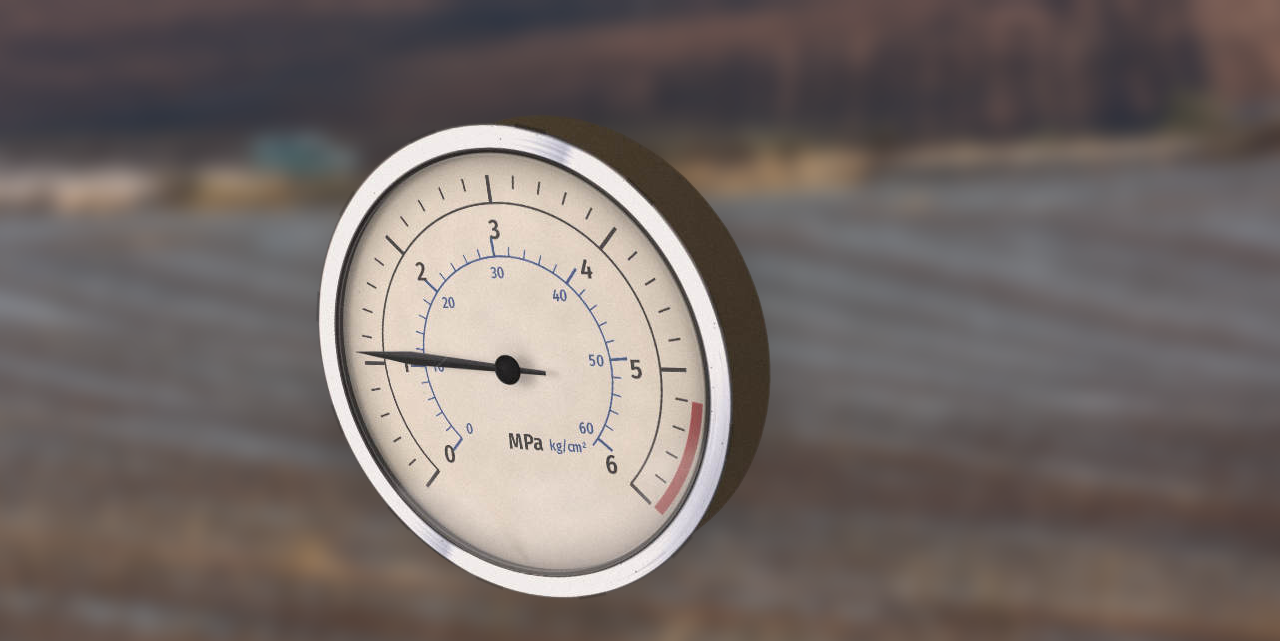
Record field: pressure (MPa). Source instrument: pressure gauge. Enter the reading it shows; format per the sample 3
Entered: 1.1
